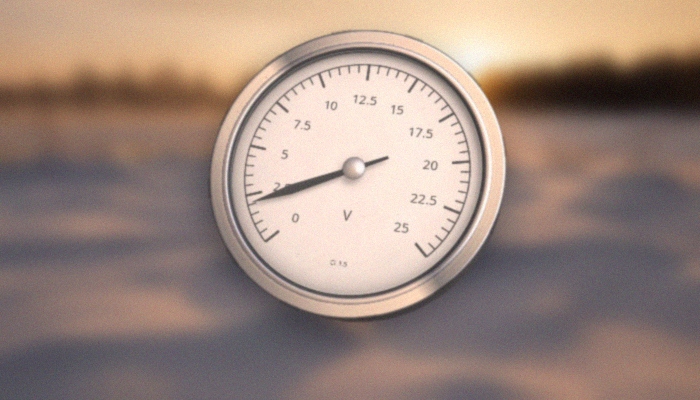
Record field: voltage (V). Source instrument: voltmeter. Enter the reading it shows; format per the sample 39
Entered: 2
